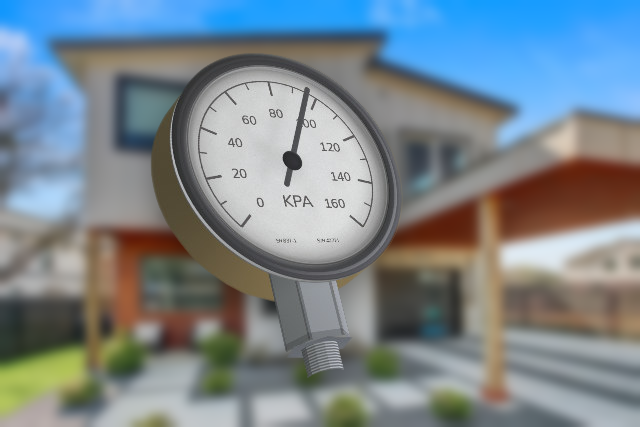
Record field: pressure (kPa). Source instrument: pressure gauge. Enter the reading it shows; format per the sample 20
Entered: 95
